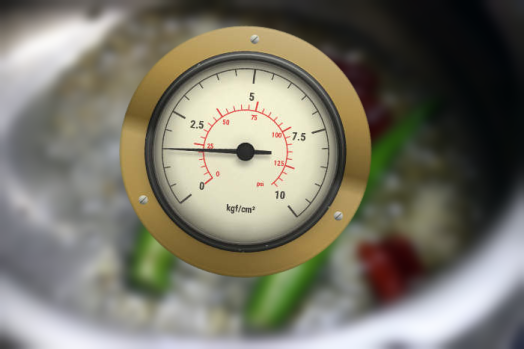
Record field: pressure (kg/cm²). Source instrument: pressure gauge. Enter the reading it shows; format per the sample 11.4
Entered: 1.5
